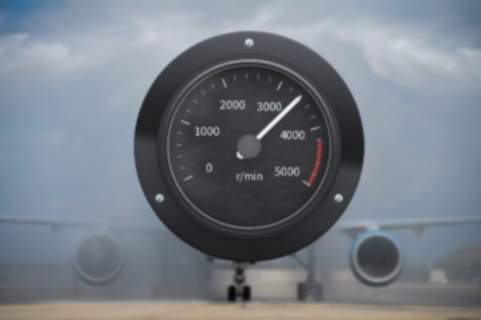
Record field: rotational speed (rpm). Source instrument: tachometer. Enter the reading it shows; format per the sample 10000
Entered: 3400
